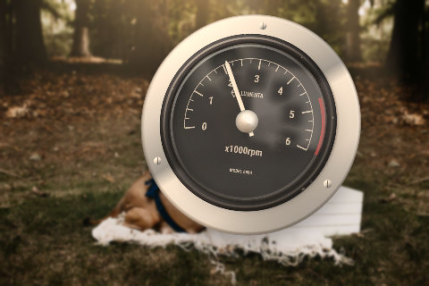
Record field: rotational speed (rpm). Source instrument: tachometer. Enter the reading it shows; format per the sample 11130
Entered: 2125
